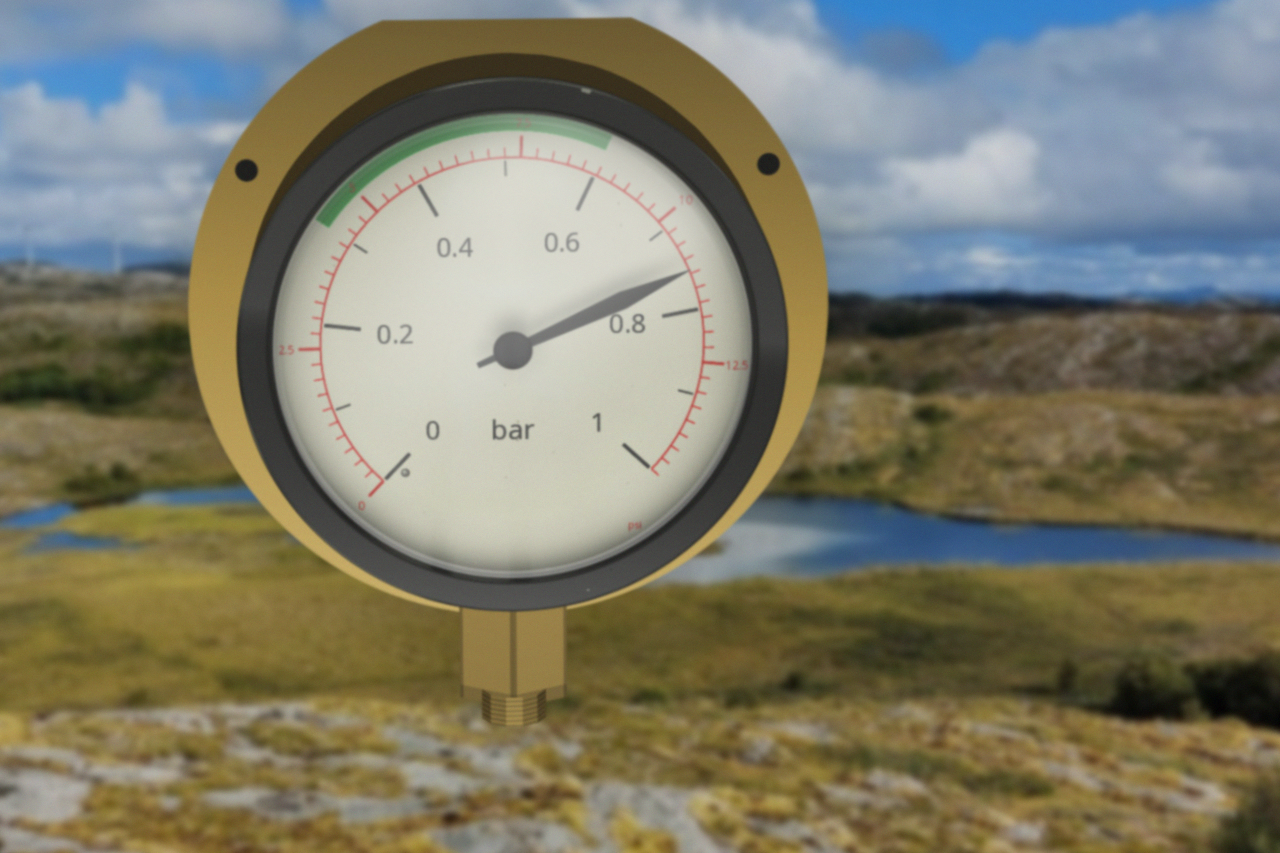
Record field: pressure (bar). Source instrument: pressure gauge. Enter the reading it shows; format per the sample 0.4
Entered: 0.75
